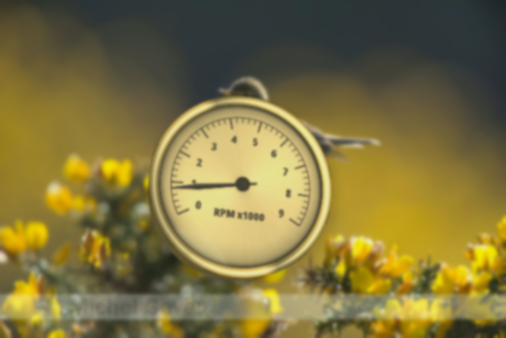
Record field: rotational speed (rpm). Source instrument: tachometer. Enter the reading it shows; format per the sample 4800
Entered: 800
